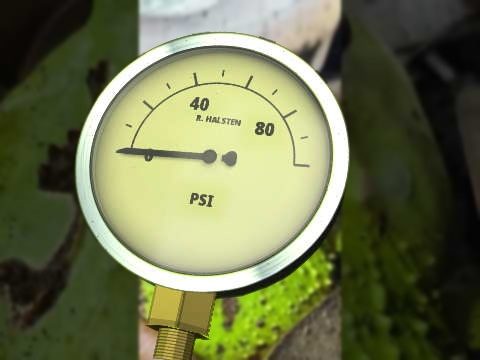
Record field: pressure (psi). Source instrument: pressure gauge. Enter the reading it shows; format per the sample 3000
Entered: 0
